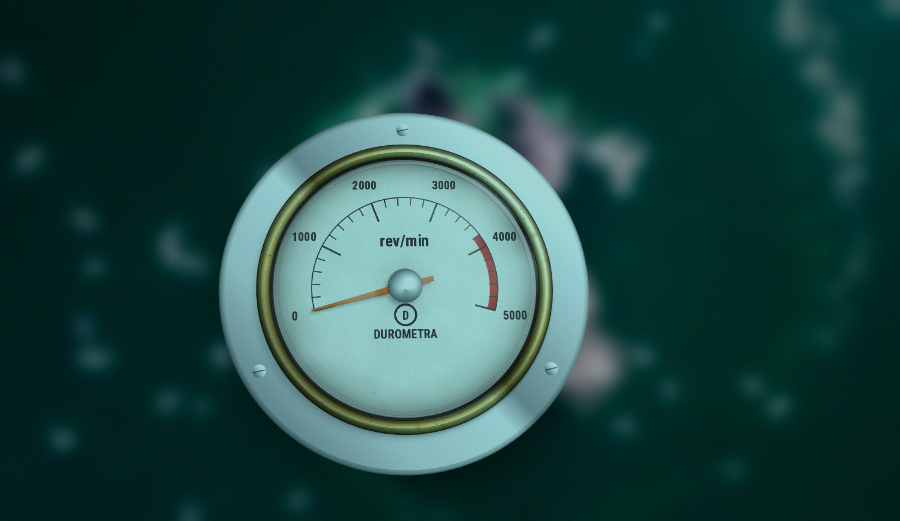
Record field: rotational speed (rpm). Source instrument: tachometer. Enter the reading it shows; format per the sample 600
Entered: 0
